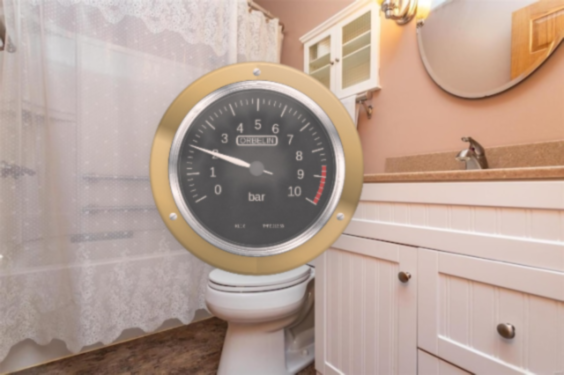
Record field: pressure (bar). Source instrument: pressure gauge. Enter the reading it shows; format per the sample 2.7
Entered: 2
